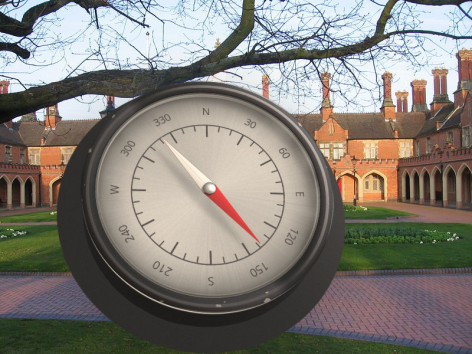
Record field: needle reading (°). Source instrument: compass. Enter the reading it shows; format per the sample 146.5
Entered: 140
